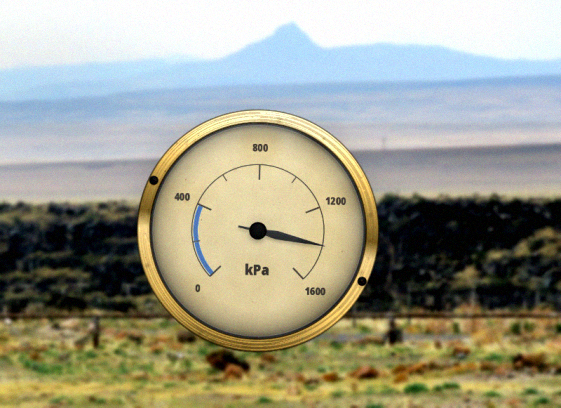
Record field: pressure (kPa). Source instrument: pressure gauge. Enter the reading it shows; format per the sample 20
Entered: 1400
